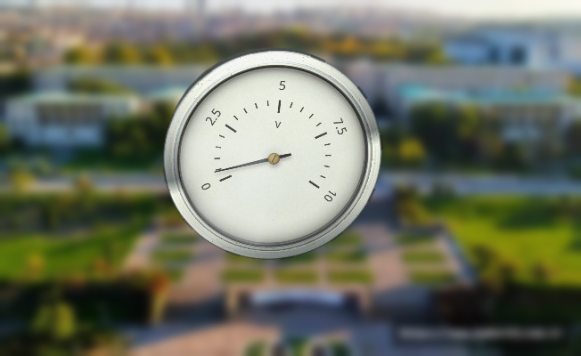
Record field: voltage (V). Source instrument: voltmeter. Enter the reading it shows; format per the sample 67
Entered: 0.5
